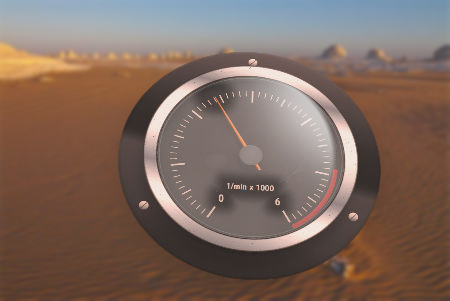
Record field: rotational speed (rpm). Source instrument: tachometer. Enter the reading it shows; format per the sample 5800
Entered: 2400
